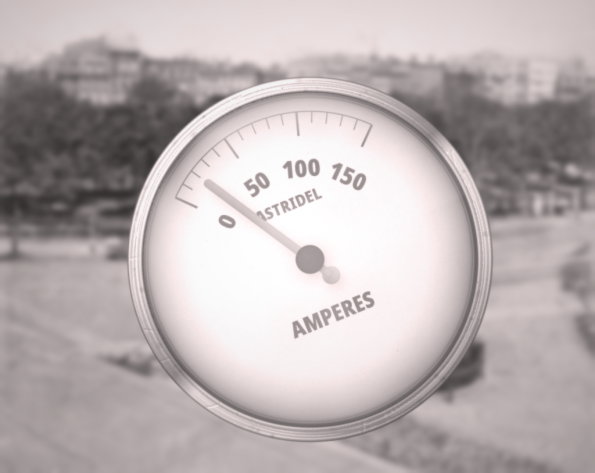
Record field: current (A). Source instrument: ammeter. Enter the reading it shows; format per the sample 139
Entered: 20
